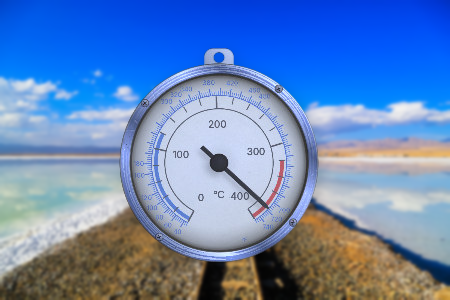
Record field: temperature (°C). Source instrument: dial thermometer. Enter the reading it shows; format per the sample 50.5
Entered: 380
